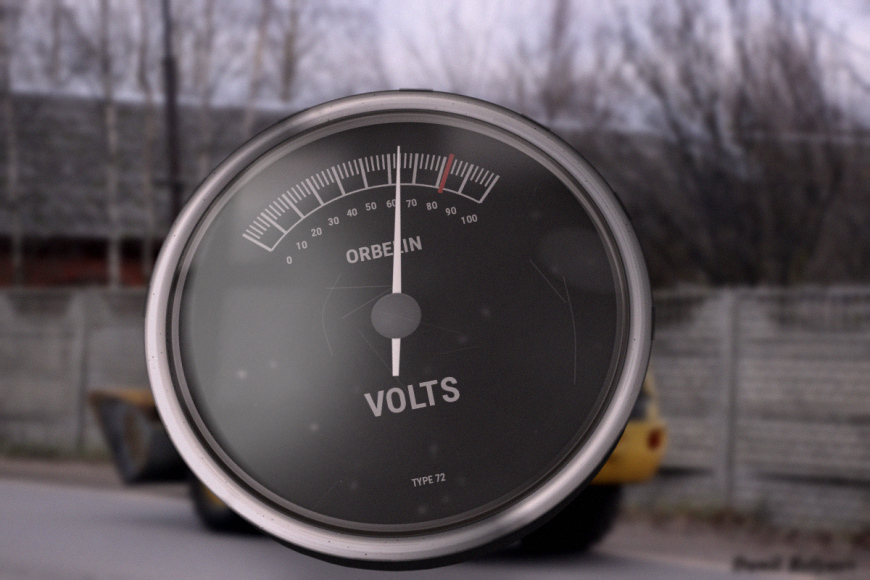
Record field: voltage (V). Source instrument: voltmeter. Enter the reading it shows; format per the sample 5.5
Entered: 64
